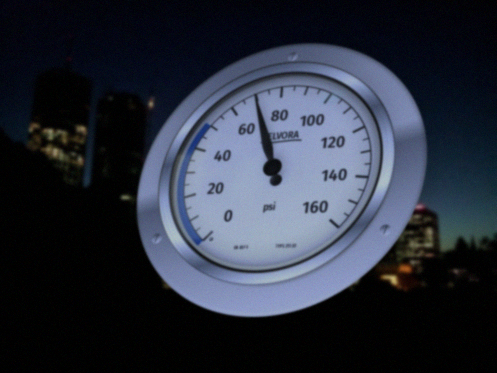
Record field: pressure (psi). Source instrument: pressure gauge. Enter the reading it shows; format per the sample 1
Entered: 70
